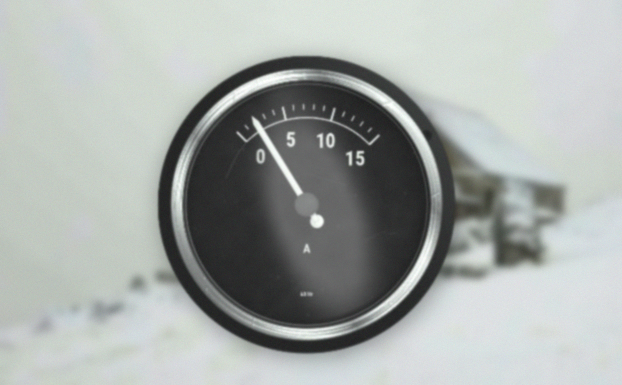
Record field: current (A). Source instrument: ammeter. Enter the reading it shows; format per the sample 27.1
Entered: 2
